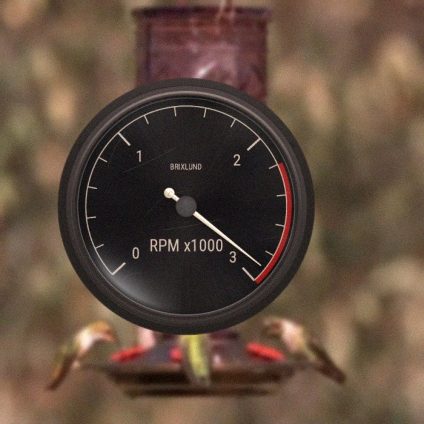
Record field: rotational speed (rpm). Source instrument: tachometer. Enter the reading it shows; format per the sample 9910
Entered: 2900
